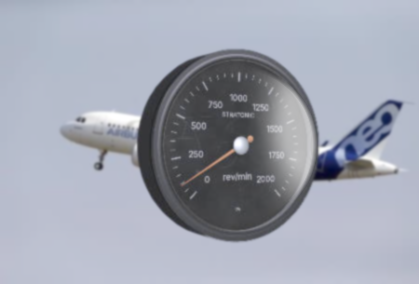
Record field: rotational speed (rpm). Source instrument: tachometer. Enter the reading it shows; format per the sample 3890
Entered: 100
